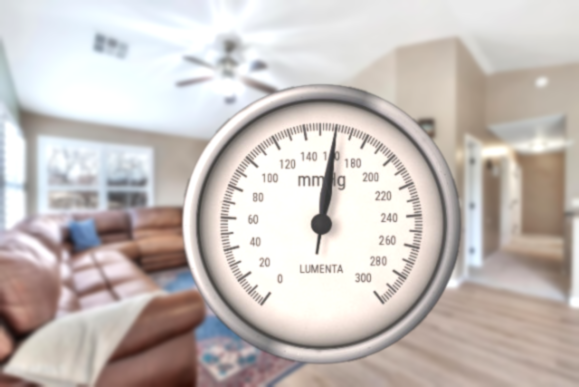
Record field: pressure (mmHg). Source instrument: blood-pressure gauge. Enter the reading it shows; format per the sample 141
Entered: 160
